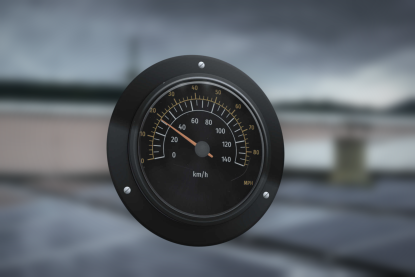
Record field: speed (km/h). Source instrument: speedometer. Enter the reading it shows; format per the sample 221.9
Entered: 30
